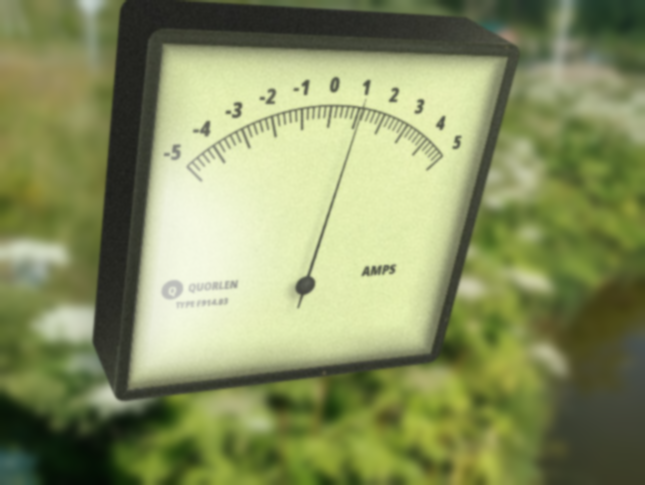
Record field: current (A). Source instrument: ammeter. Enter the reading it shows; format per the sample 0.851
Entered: 1
